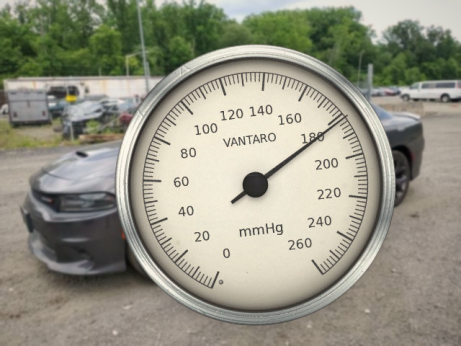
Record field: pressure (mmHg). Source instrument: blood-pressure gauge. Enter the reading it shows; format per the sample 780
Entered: 182
